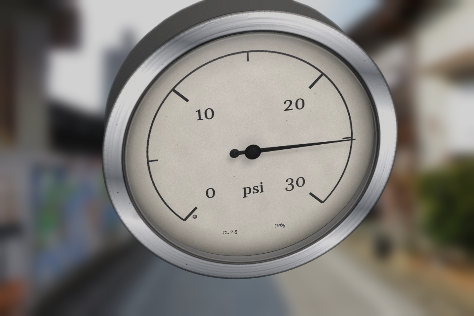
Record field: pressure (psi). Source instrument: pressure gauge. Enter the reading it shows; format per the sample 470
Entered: 25
